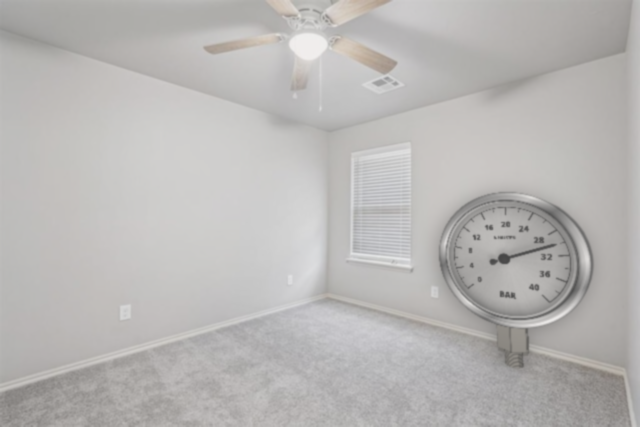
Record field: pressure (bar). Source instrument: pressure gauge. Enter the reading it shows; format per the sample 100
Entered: 30
